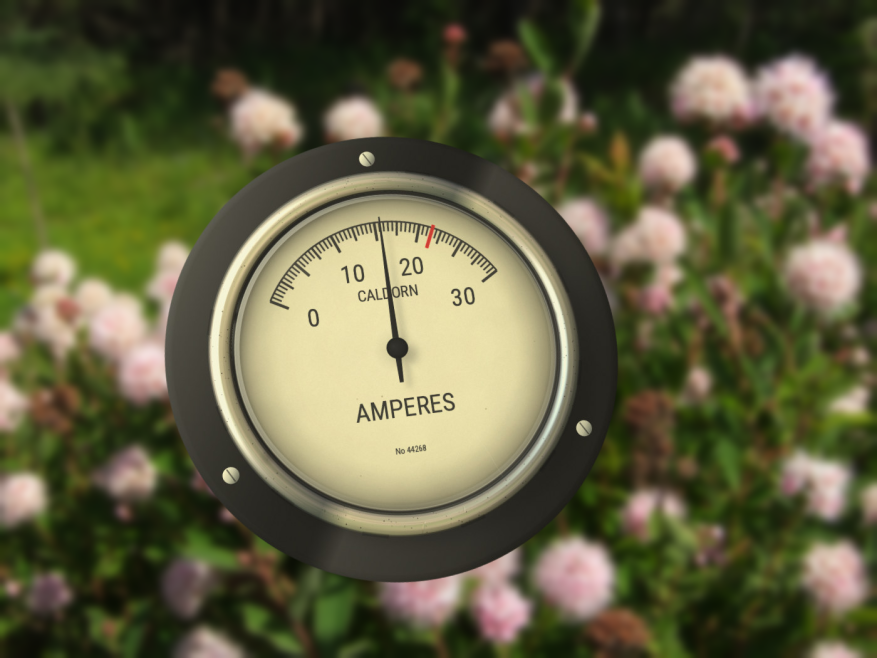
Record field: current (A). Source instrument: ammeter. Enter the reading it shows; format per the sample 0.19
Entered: 15.5
